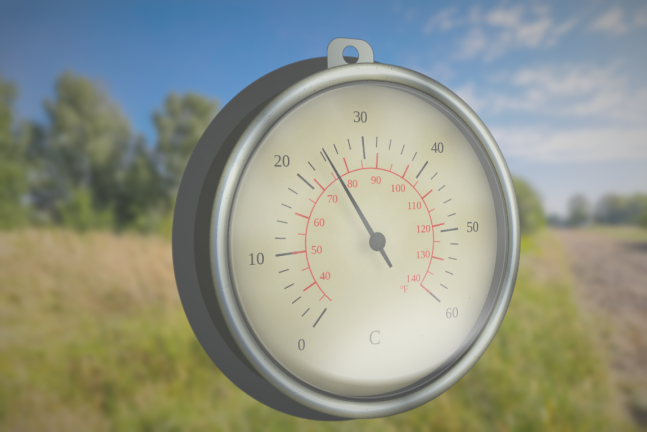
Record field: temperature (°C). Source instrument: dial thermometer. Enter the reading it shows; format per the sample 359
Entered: 24
